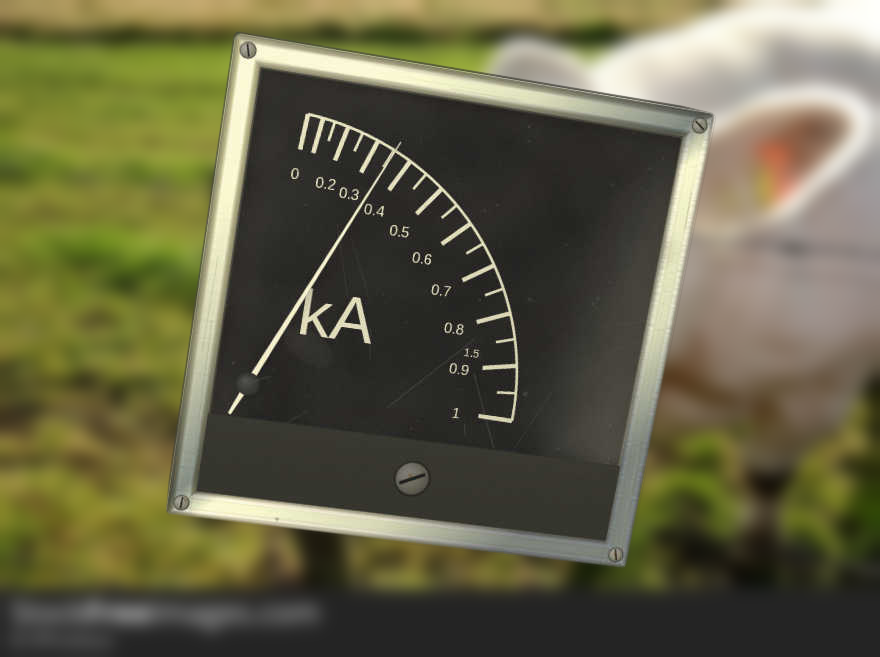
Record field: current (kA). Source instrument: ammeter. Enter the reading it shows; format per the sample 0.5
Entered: 0.35
